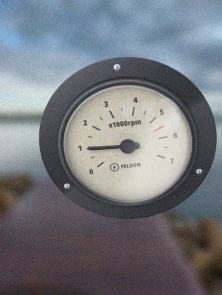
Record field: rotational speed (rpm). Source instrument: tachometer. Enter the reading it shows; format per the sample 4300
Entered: 1000
